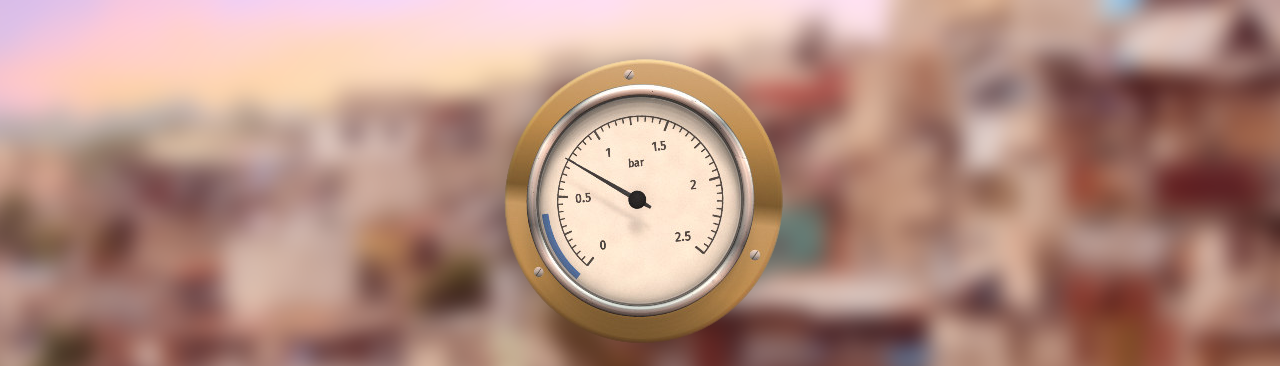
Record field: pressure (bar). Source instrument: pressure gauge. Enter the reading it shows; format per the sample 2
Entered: 0.75
